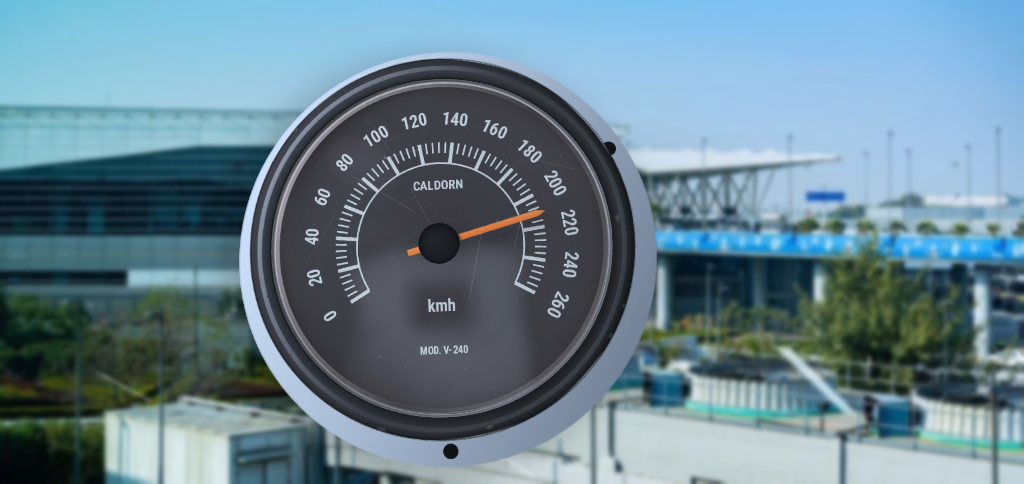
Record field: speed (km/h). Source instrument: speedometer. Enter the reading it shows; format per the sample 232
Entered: 212
